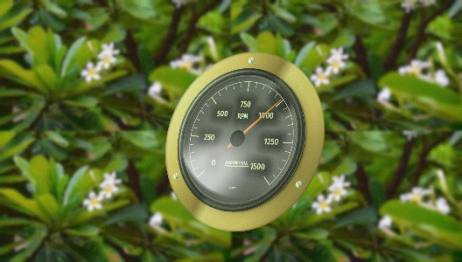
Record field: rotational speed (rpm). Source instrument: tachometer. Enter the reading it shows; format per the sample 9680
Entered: 1000
